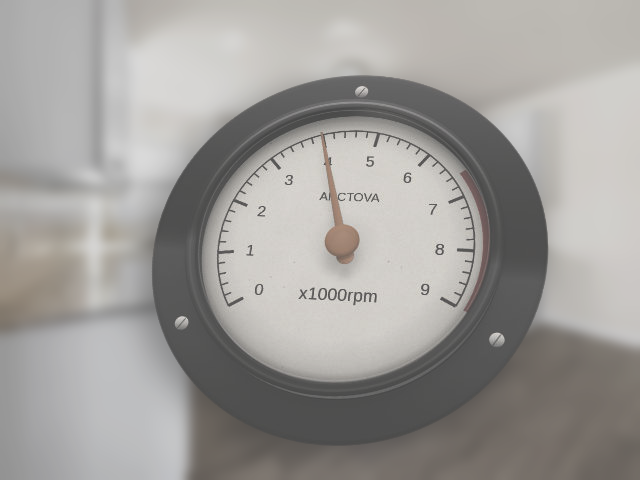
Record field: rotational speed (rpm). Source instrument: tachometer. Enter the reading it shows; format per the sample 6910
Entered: 4000
